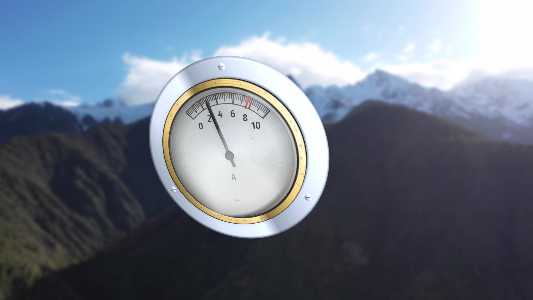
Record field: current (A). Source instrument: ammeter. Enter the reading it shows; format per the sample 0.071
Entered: 3
